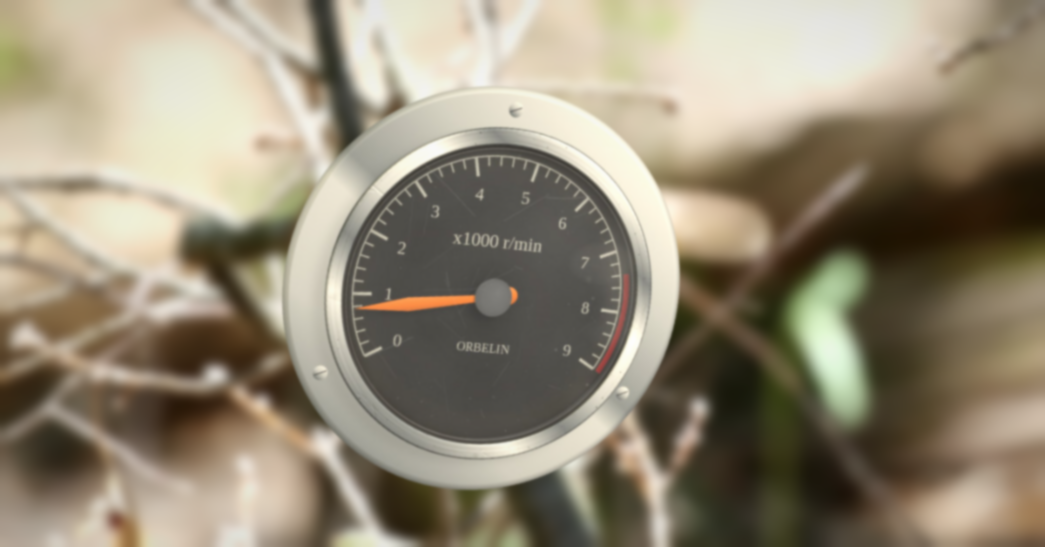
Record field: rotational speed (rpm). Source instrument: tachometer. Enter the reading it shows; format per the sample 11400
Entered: 800
